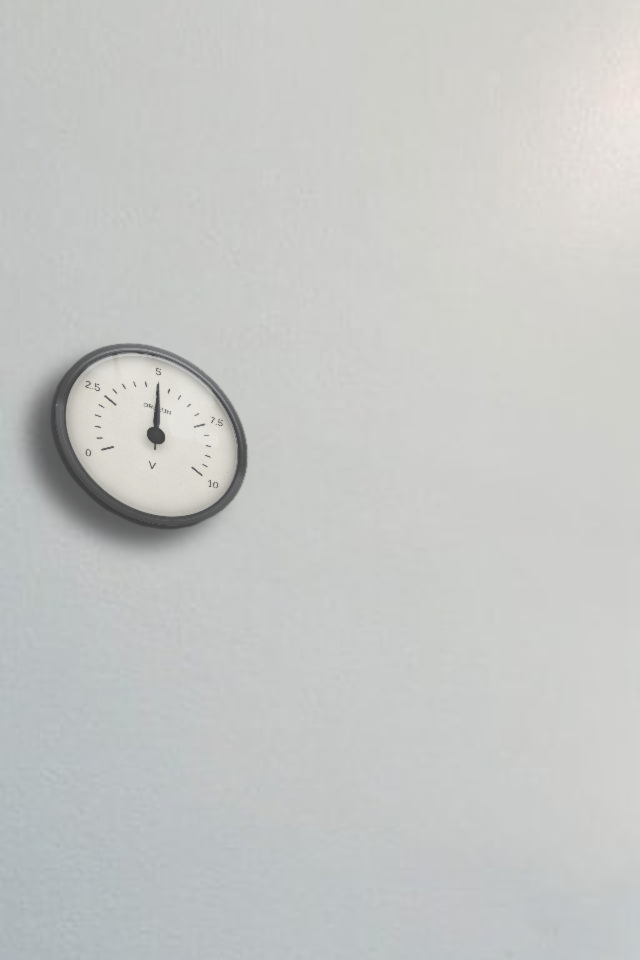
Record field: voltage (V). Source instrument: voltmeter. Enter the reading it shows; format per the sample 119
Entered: 5
